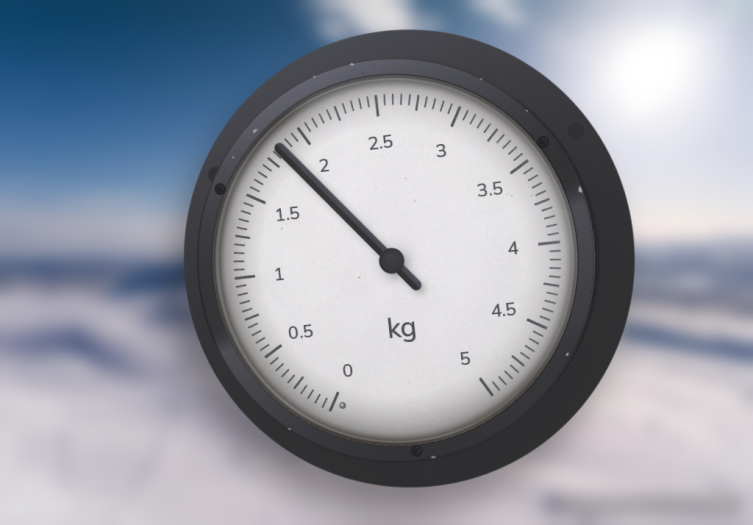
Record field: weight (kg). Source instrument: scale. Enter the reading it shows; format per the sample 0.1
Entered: 1.85
